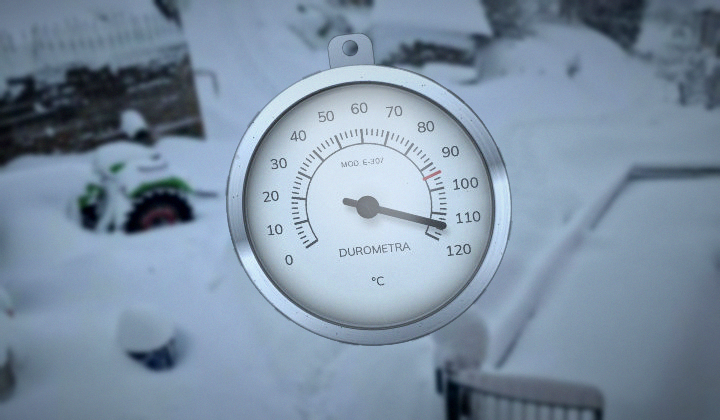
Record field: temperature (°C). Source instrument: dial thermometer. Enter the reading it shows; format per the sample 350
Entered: 114
